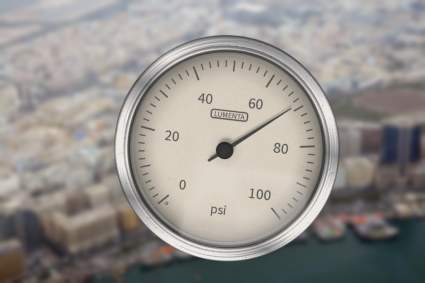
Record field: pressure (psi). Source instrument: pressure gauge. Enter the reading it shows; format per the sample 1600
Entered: 69
